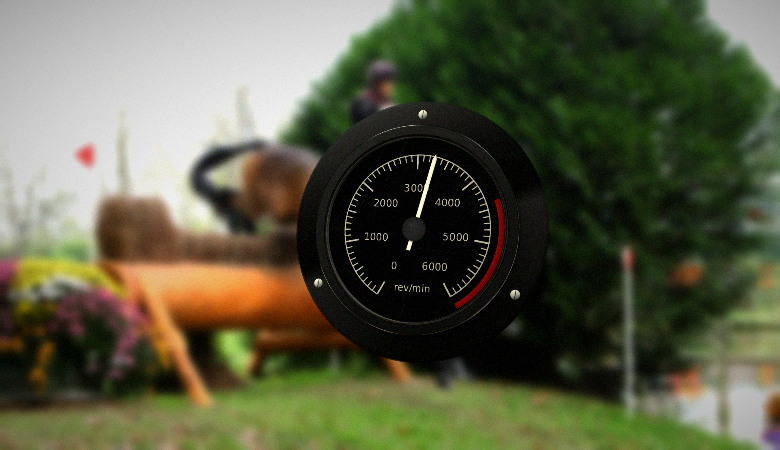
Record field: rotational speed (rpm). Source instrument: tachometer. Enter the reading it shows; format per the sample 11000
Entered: 3300
